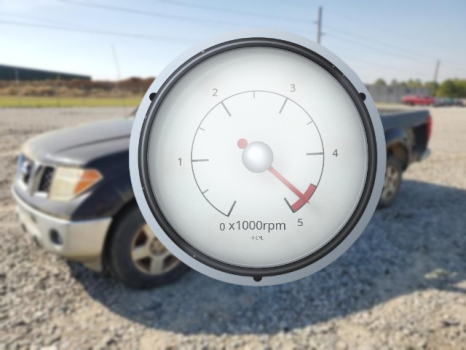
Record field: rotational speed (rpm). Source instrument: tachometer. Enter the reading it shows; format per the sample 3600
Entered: 4750
